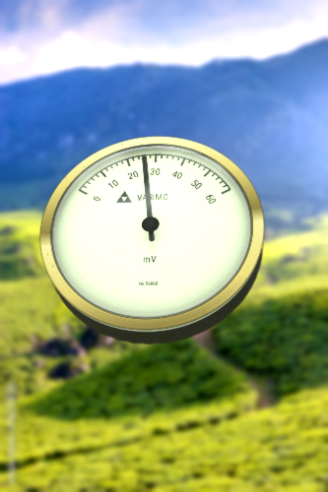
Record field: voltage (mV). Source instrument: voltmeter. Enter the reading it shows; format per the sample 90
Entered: 26
